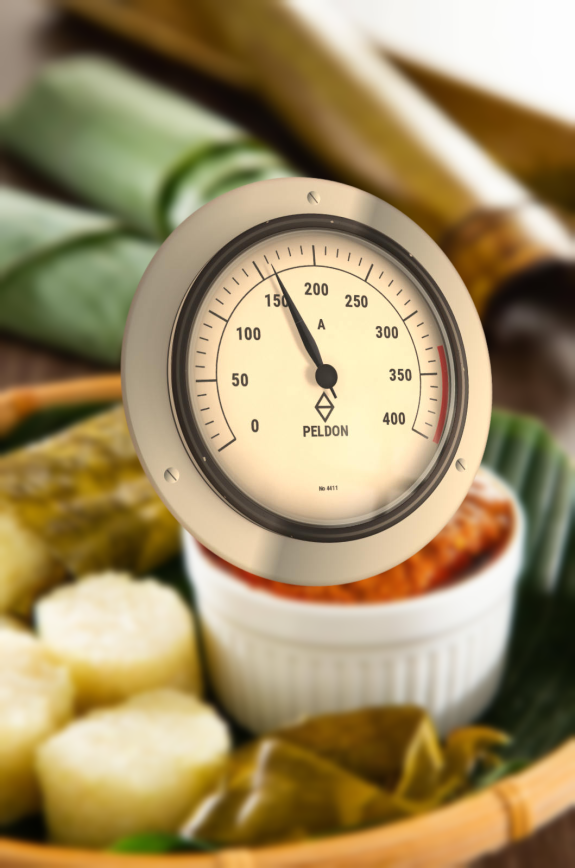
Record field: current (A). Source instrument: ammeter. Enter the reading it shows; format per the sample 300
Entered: 160
